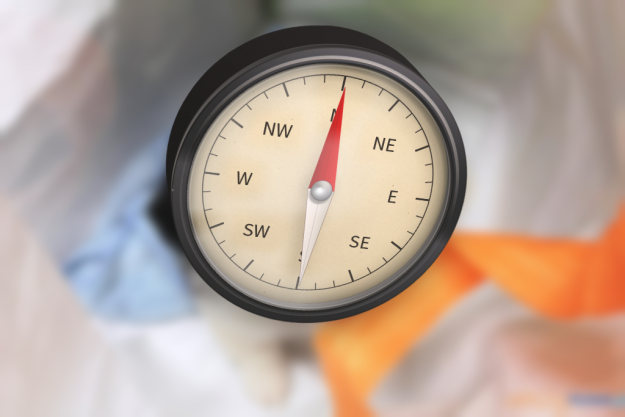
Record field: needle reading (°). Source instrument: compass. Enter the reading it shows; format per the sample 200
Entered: 0
